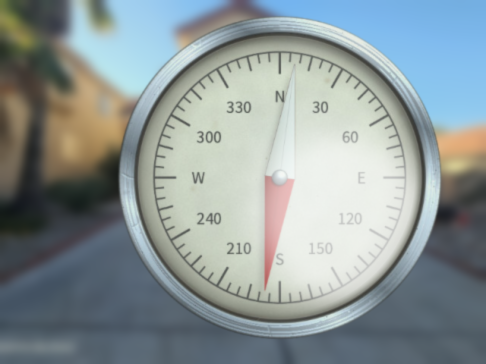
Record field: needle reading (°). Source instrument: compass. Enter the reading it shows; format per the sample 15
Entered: 187.5
